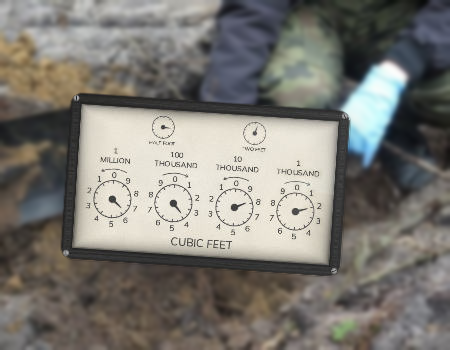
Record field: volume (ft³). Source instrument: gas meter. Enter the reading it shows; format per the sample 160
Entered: 638200
